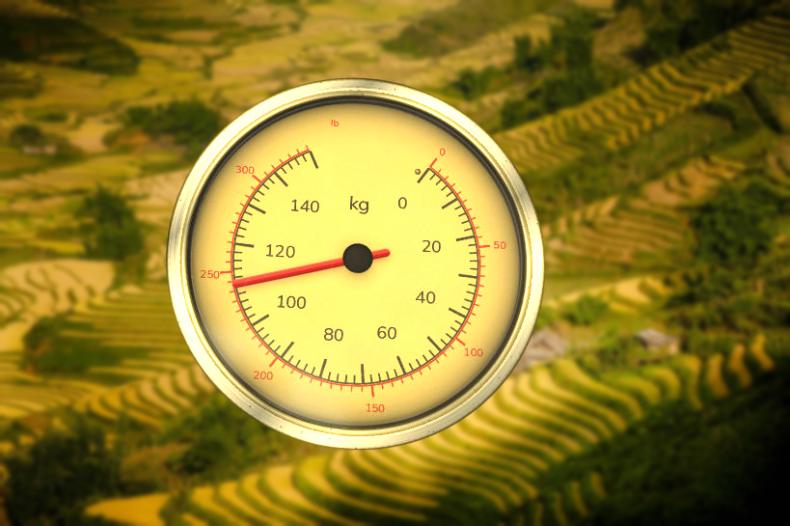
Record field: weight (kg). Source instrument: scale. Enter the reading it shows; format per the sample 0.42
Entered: 110
